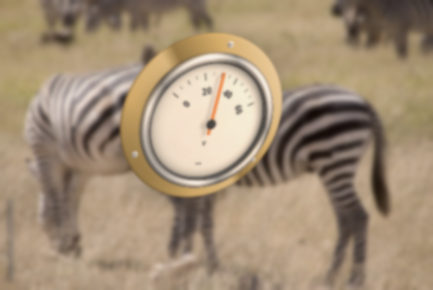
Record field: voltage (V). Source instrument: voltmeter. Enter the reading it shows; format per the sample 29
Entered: 30
